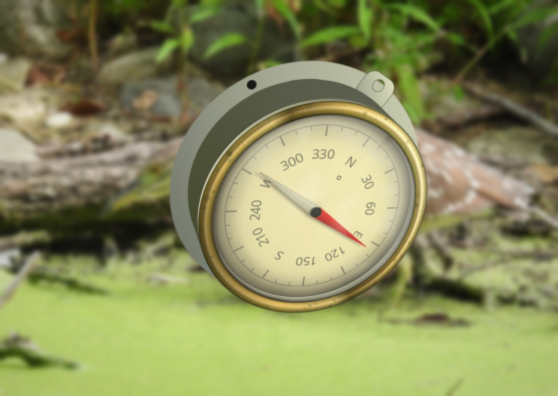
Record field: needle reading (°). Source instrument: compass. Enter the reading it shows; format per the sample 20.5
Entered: 95
